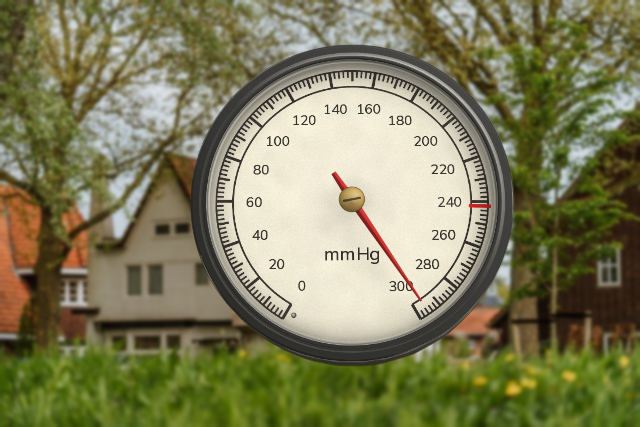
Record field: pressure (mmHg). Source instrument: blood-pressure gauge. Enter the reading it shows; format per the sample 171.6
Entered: 296
